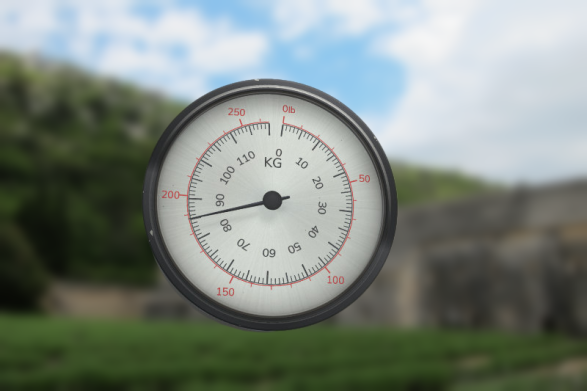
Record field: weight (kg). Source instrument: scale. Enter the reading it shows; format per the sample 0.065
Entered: 85
